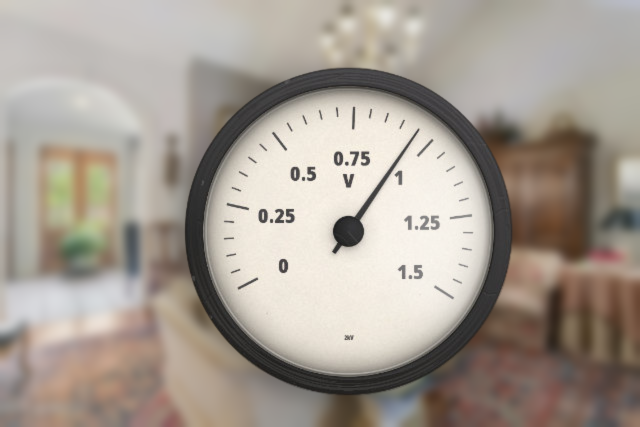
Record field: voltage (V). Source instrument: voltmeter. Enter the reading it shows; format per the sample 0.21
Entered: 0.95
